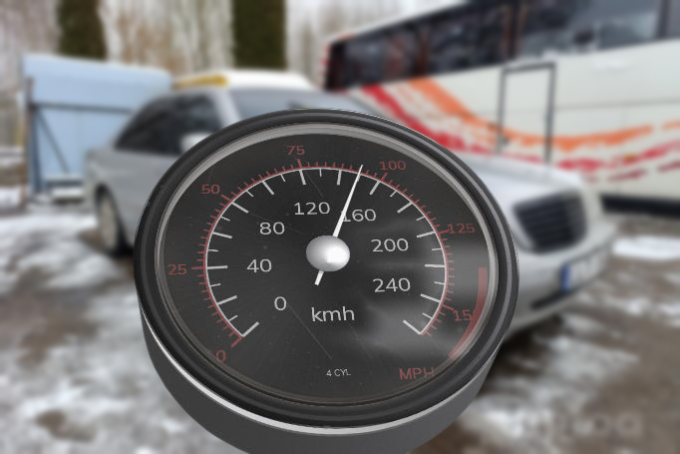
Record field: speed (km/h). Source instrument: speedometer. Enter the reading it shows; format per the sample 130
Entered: 150
